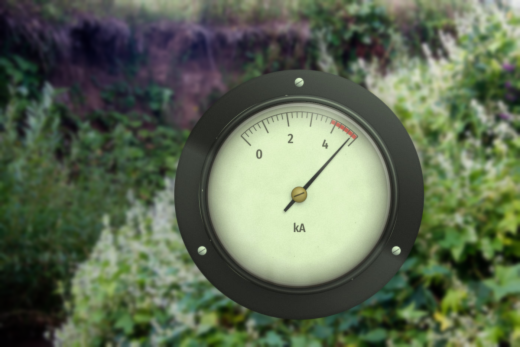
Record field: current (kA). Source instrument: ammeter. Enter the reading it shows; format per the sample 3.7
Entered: 4.8
